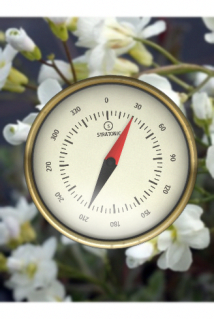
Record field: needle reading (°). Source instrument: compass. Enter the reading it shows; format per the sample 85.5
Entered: 30
